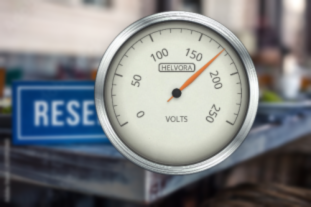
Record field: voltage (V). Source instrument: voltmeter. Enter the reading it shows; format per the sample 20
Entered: 175
